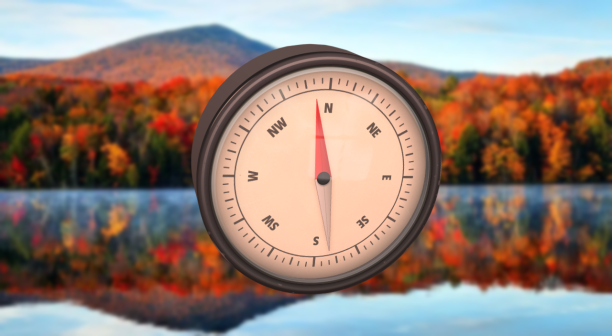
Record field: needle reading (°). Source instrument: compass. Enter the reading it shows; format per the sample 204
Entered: 350
